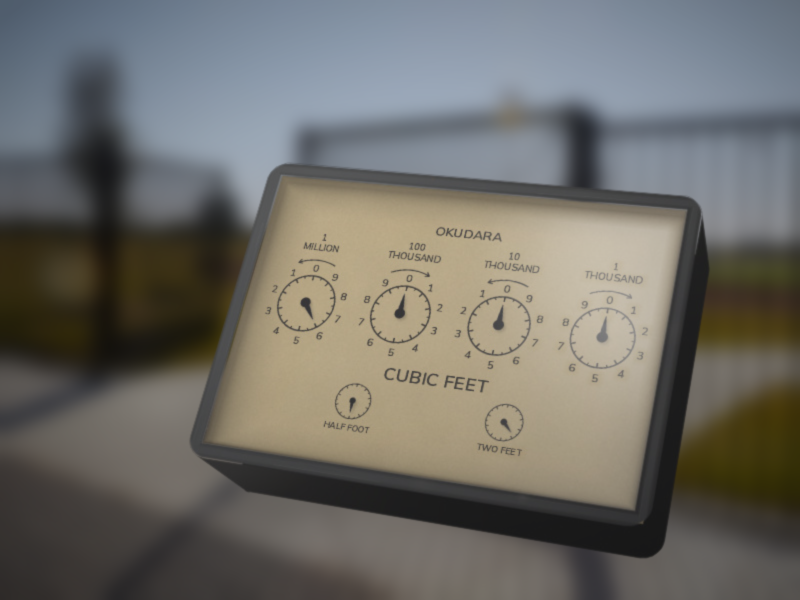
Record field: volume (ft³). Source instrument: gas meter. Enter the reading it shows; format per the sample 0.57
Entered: 600000
